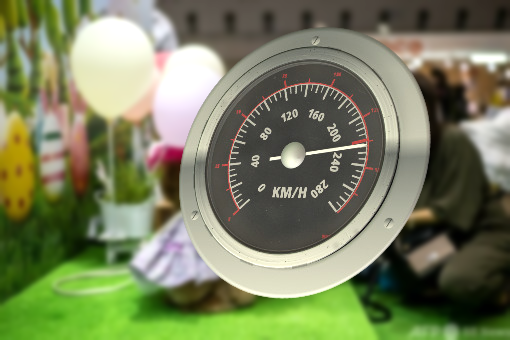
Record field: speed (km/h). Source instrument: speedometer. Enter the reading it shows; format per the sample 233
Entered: 225
